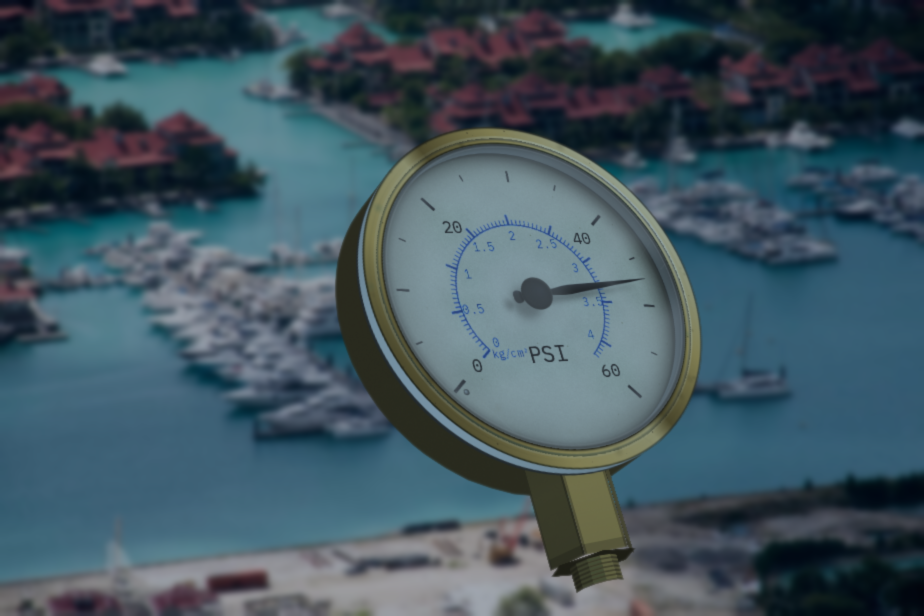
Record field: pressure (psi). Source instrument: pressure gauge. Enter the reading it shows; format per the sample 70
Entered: 47.5
